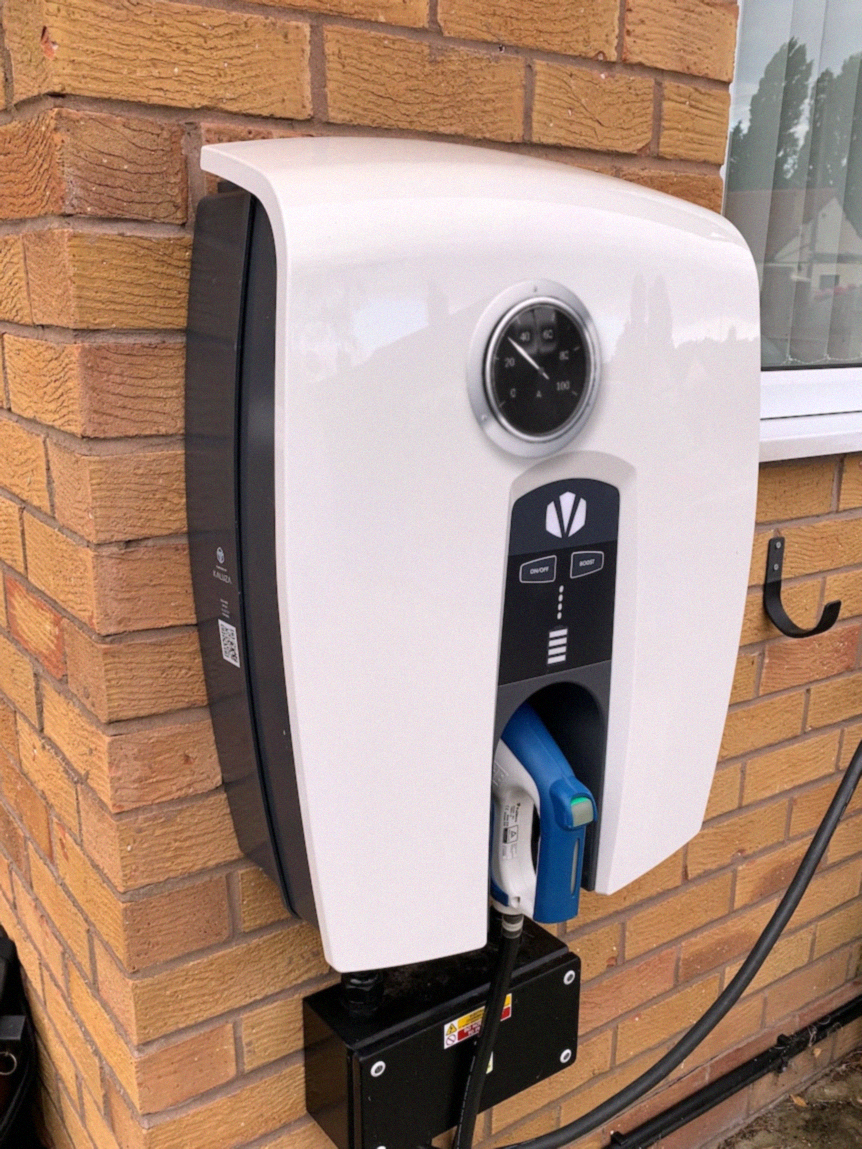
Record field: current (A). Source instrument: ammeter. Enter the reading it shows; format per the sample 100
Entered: 30
